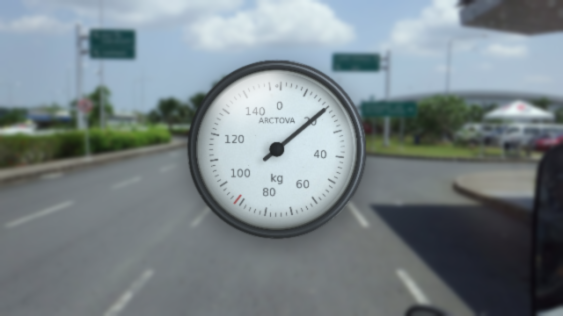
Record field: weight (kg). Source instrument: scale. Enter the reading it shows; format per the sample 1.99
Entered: 20
